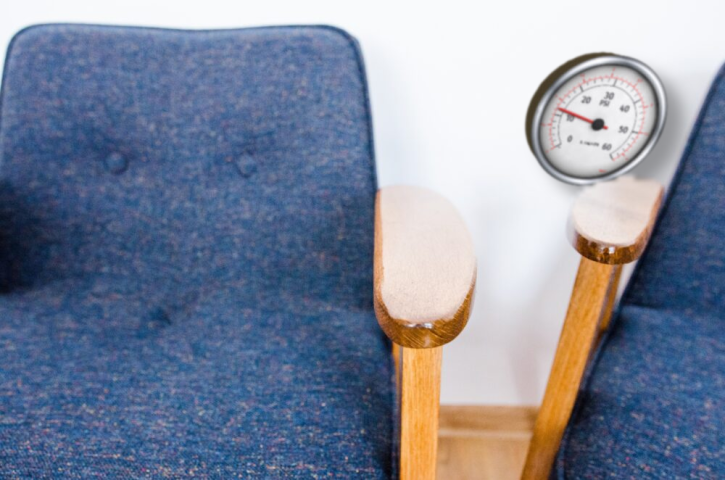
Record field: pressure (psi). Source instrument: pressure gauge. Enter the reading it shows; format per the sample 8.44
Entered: 12
